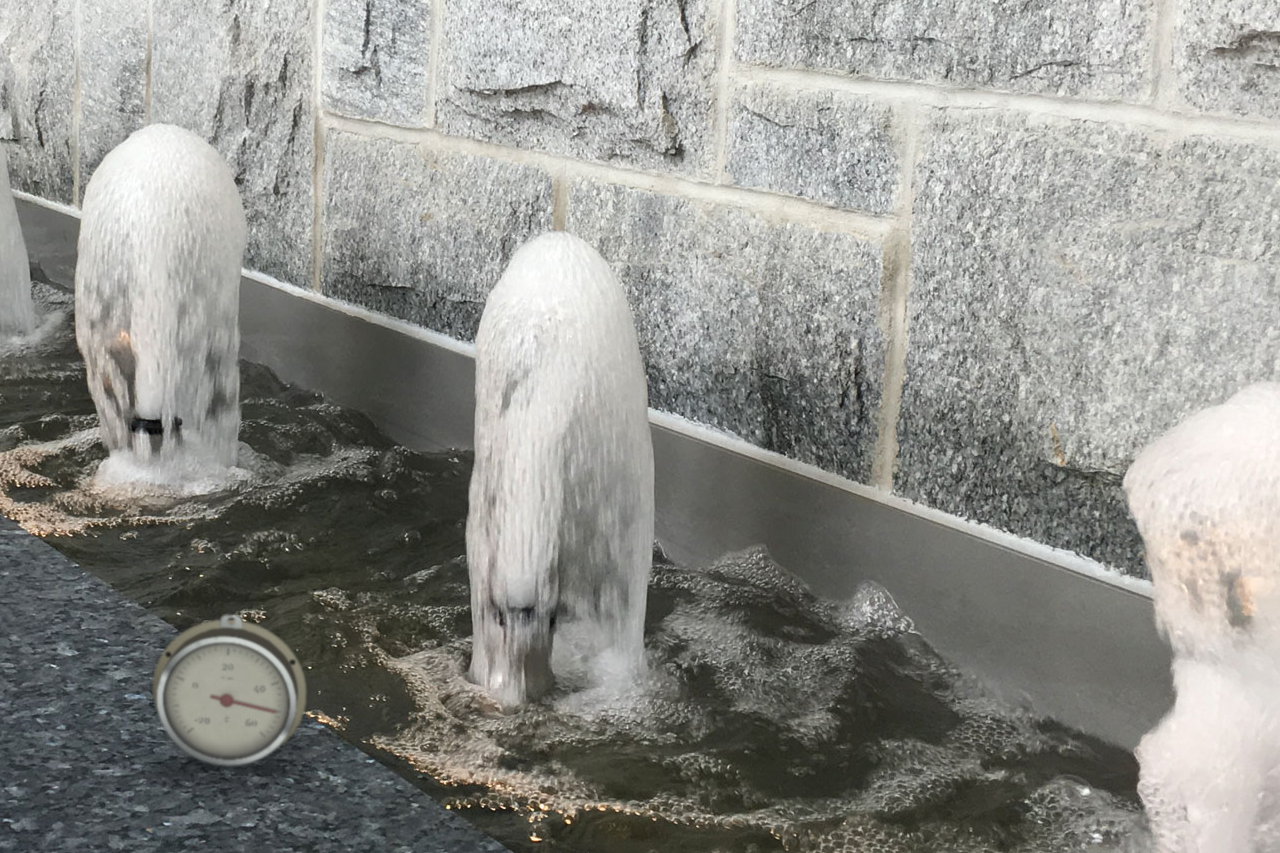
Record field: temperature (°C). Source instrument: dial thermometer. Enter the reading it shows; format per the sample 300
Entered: 50
